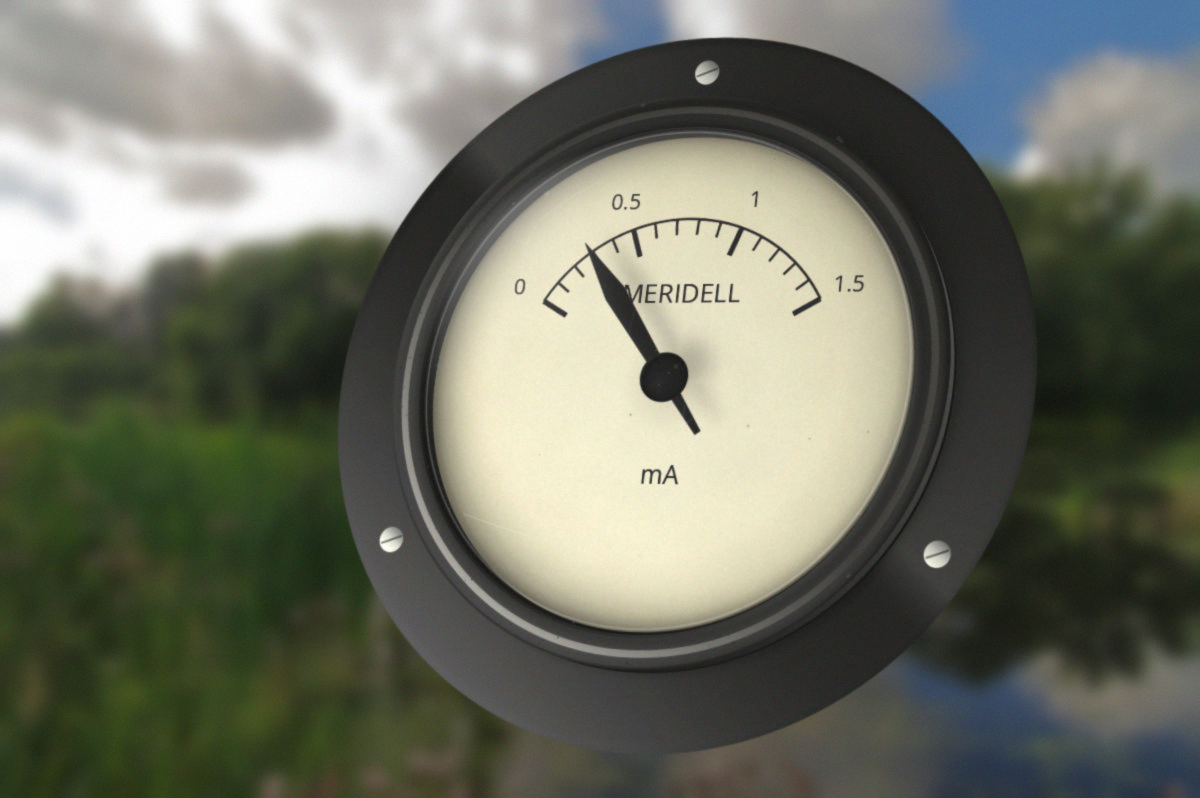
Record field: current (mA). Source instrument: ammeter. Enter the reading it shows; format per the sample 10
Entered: 0.3
